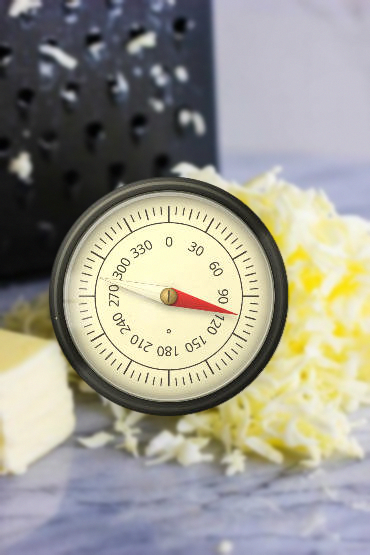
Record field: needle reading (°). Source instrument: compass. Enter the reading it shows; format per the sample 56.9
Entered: 105
